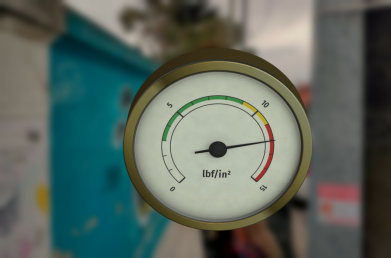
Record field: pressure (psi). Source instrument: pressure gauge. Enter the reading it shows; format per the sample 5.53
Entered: 12
